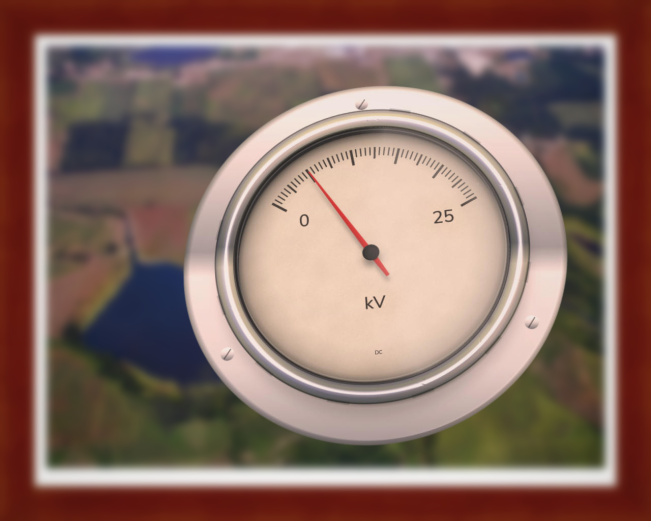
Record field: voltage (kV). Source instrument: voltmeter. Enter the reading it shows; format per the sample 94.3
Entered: 5
